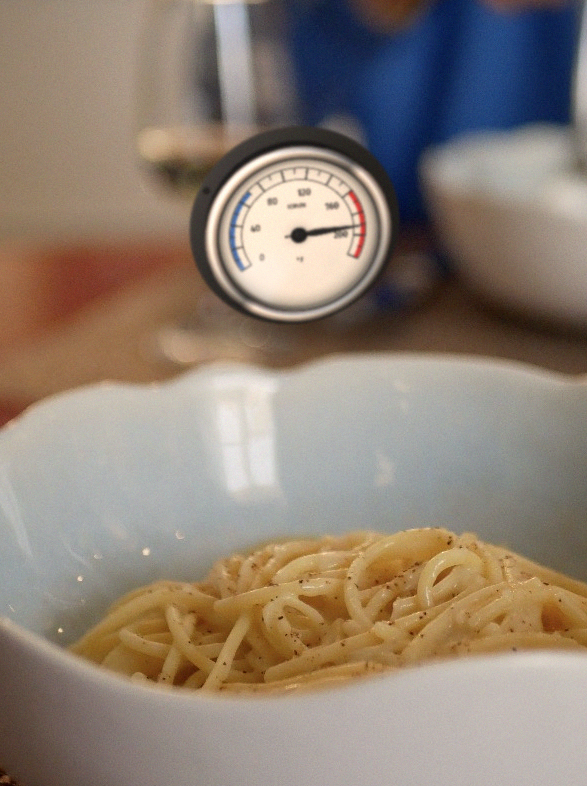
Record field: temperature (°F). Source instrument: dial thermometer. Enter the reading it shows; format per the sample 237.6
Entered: 190
